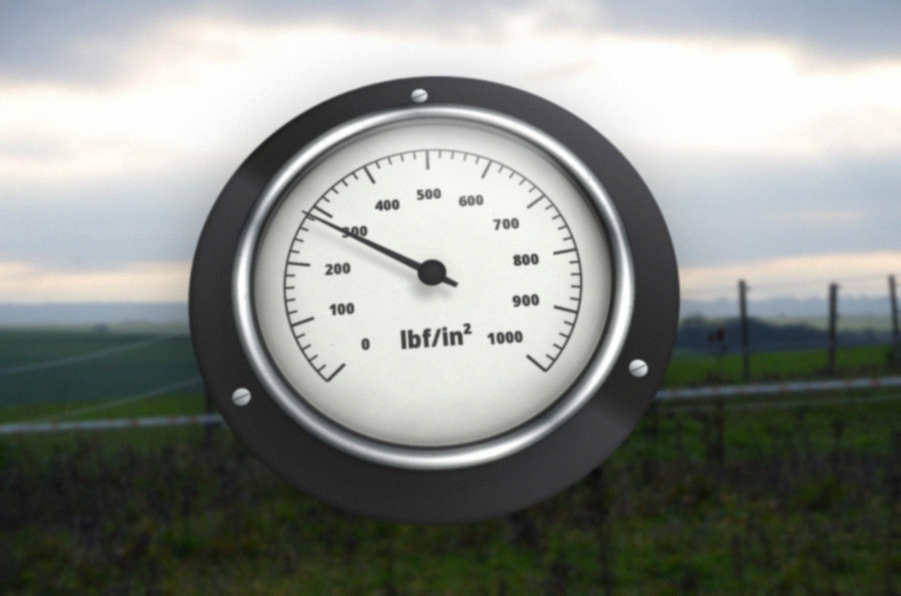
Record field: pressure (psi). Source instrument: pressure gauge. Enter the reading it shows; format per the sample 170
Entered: 280
